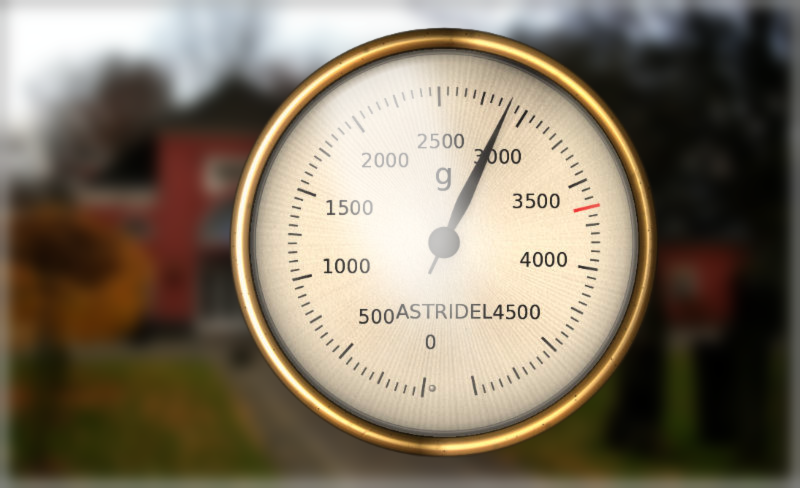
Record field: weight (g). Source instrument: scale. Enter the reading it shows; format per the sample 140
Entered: 2900
